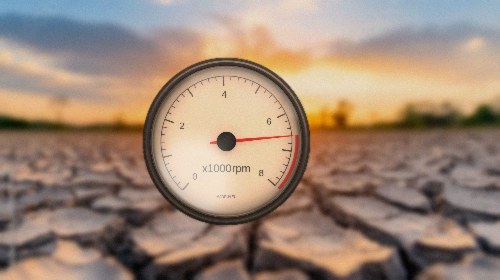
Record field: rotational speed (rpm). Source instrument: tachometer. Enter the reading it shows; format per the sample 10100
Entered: 6600
